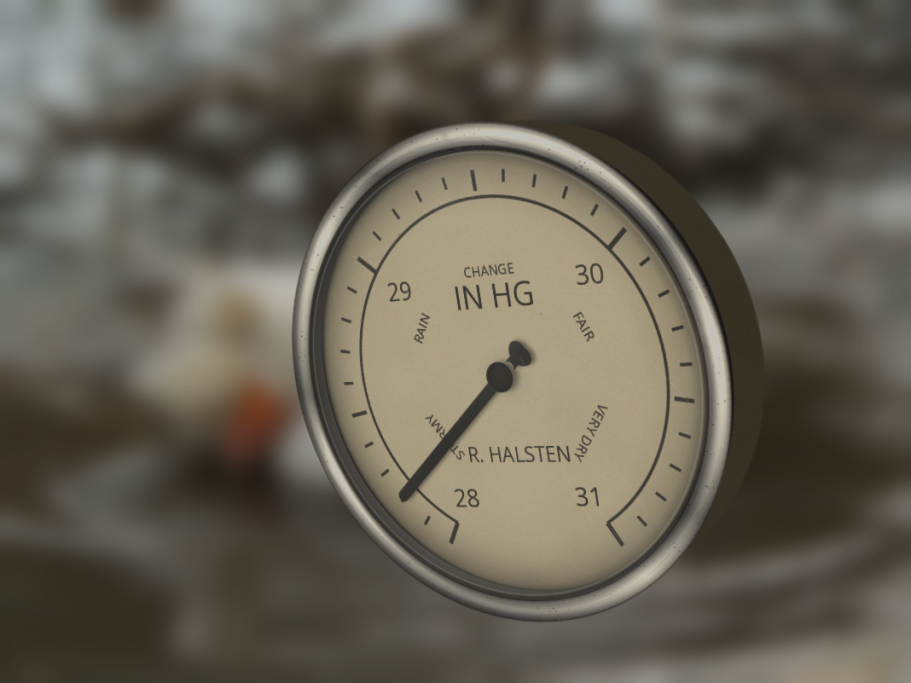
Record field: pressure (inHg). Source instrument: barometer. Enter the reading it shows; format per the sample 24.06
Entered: 28.2
